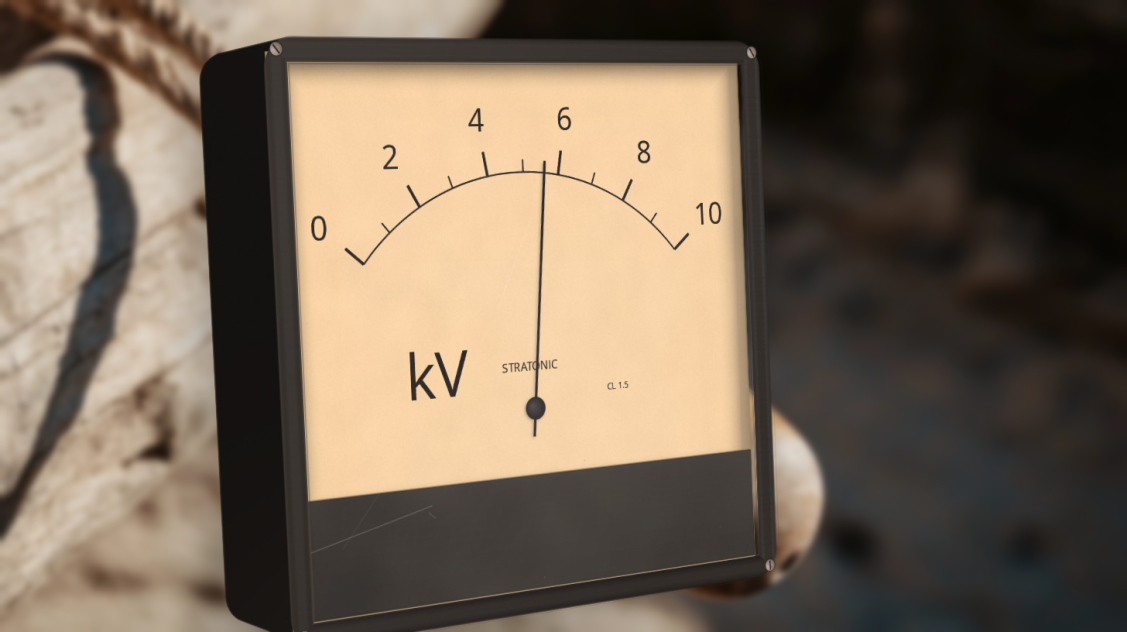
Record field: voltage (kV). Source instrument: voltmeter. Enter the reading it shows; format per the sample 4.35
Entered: 5.5
